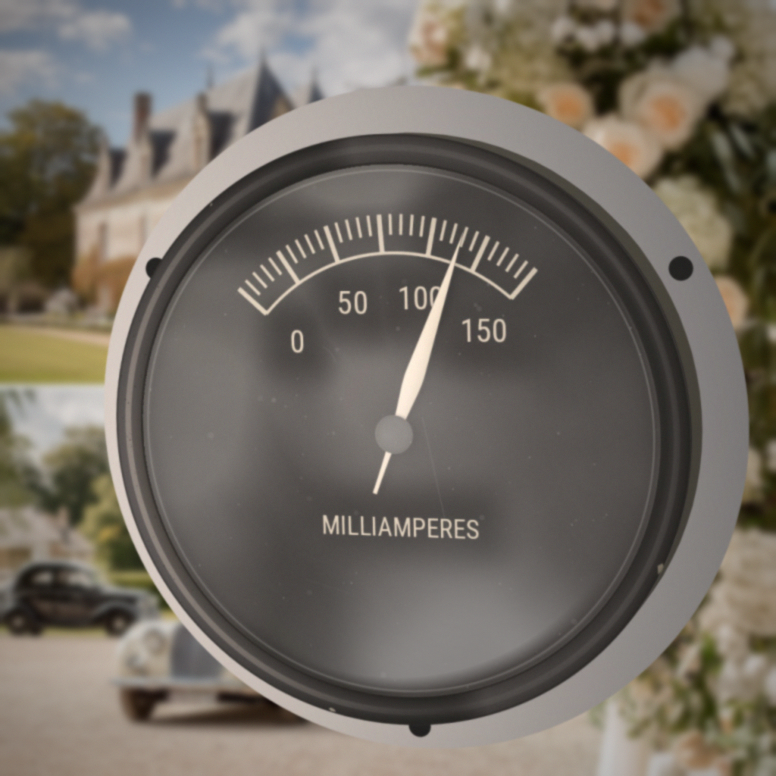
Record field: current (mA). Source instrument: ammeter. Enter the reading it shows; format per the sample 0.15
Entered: 115
